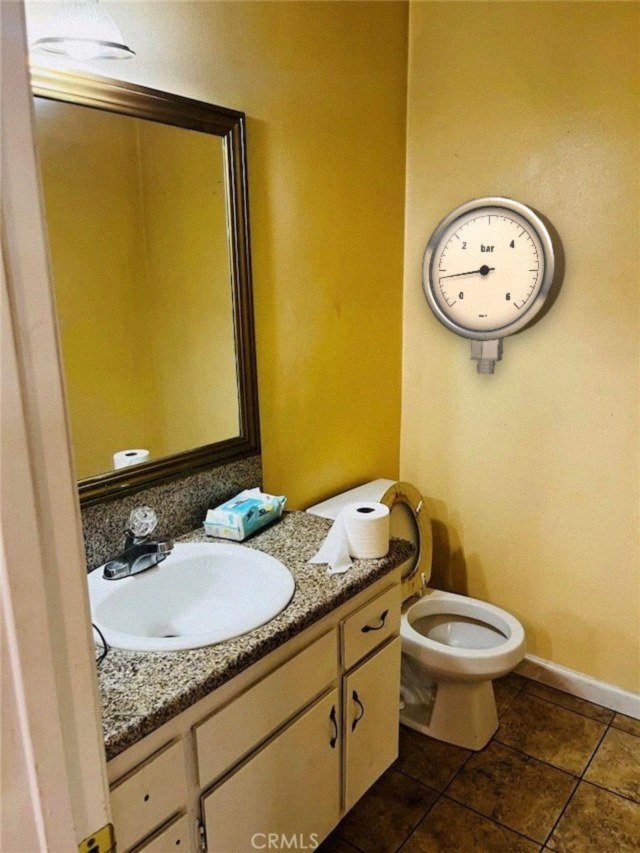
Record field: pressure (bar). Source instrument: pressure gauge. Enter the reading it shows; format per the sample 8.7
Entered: 0.8
